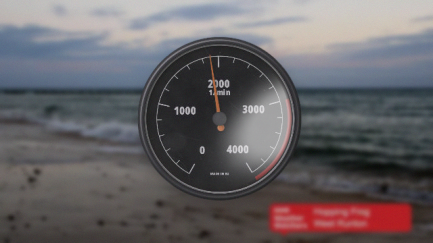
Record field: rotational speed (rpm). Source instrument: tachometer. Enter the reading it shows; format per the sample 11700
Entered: 1900
